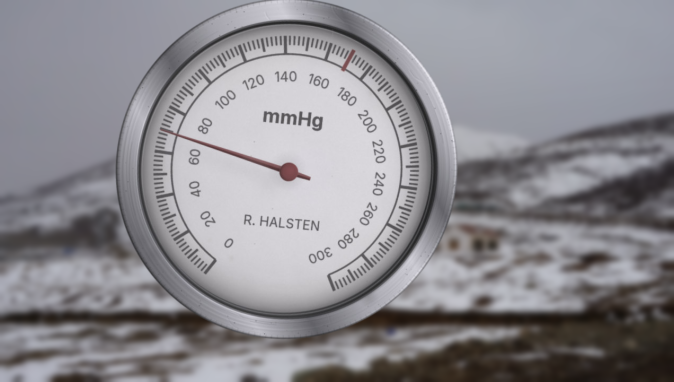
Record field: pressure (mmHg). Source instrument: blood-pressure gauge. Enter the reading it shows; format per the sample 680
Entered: 70
